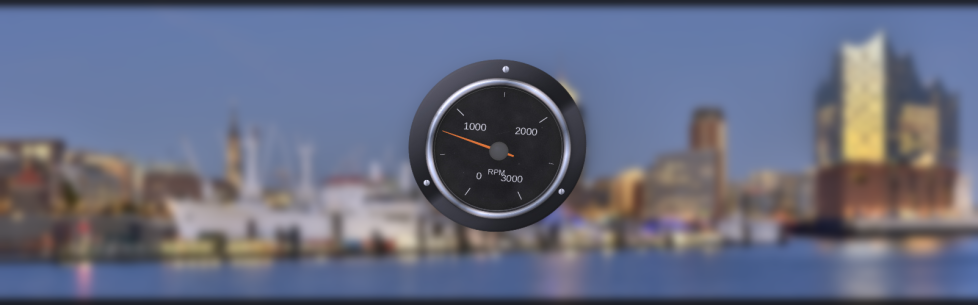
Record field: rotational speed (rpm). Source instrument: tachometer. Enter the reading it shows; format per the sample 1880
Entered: 750
